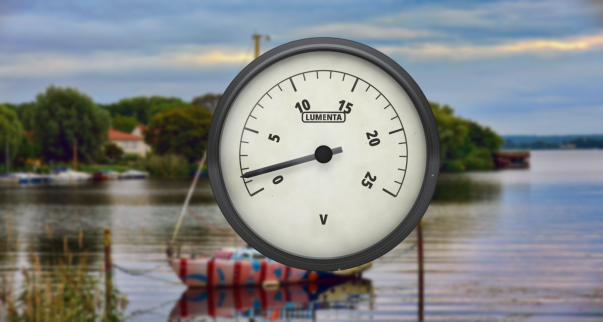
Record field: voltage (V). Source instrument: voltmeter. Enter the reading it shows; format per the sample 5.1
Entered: 1.5
